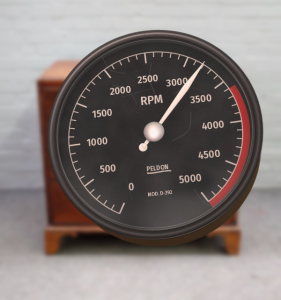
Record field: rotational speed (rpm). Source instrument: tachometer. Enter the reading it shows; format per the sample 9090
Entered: 3200
